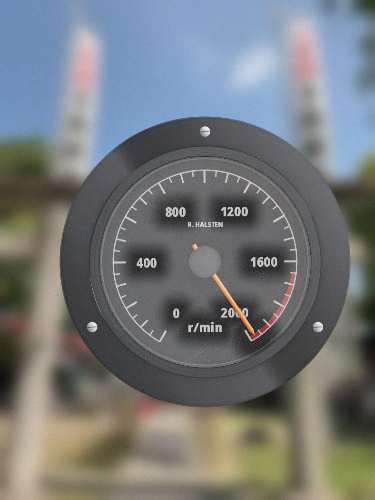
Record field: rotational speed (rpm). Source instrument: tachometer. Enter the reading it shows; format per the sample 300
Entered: 1975
